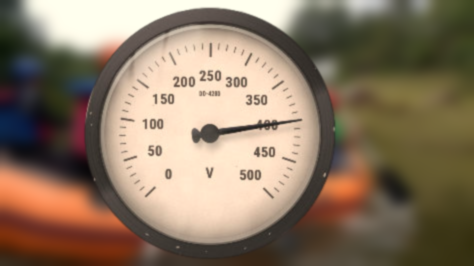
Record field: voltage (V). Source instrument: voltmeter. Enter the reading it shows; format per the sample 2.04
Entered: 400
